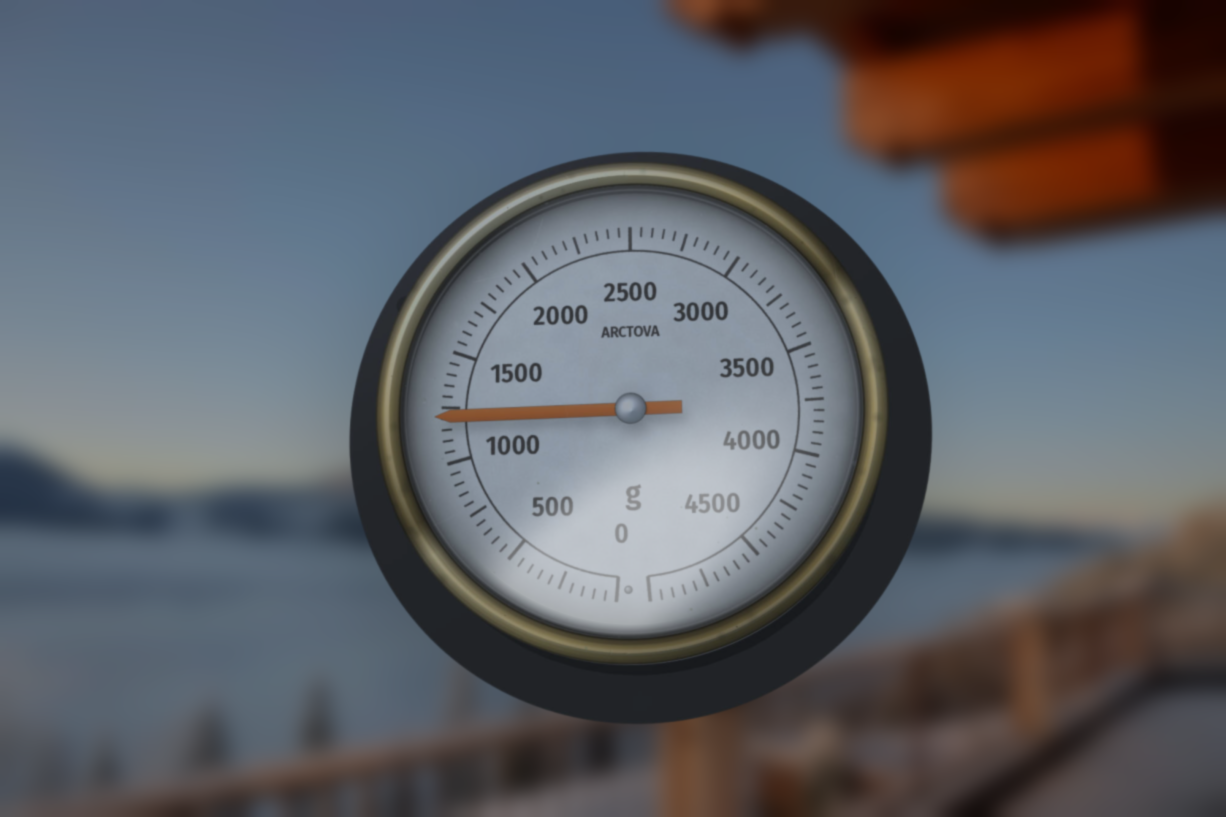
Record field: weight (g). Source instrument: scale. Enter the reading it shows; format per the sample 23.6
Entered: 1200
